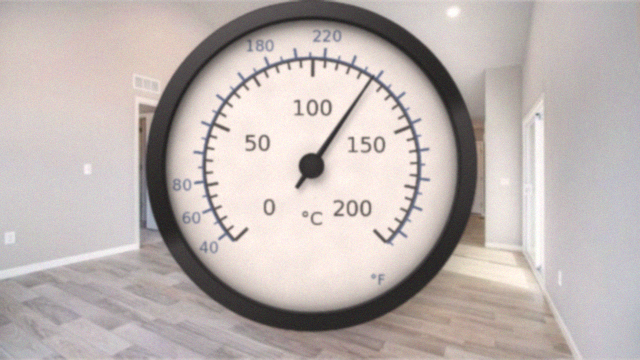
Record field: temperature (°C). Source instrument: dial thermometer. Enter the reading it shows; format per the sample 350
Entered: 125
